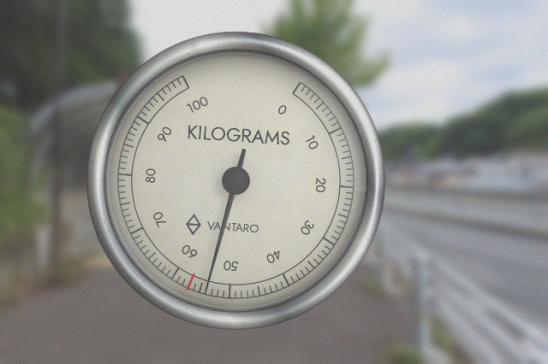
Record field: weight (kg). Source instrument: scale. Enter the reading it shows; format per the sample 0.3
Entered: 54
